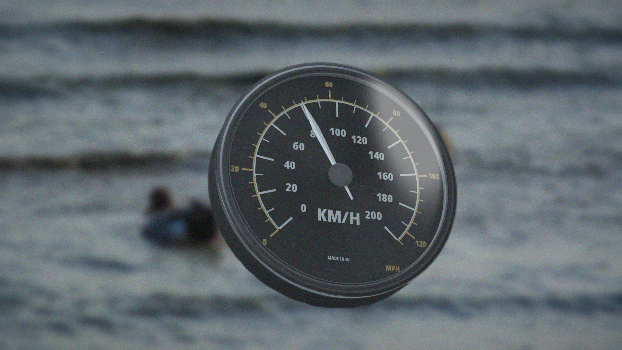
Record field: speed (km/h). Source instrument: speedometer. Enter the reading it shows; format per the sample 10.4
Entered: 80
